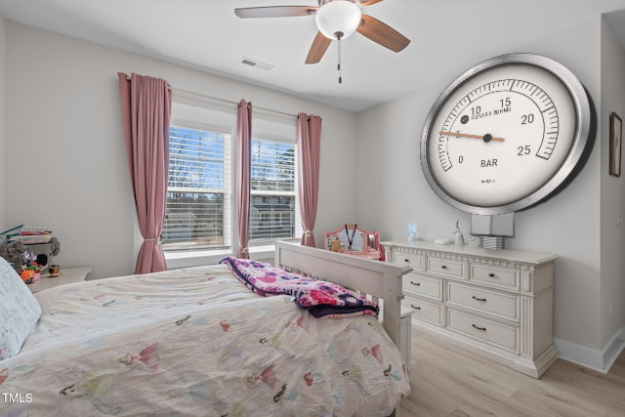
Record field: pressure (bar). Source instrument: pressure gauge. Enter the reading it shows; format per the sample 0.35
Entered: 5
